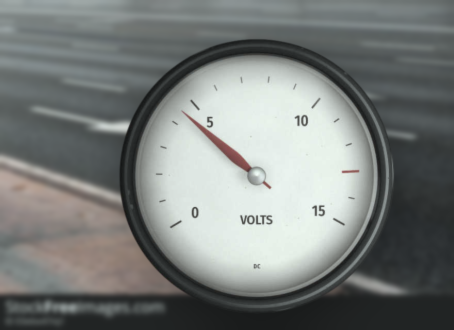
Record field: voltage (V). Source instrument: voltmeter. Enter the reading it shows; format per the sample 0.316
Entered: 4.5
